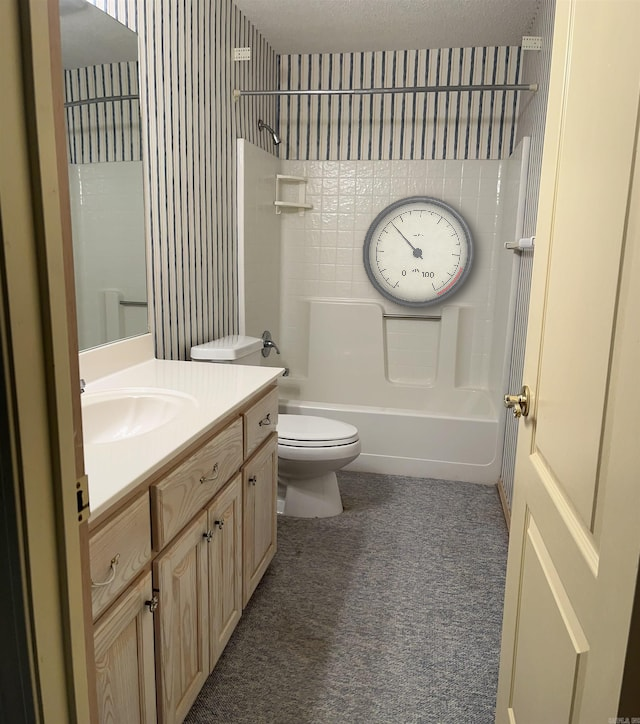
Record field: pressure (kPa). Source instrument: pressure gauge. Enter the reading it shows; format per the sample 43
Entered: 35
